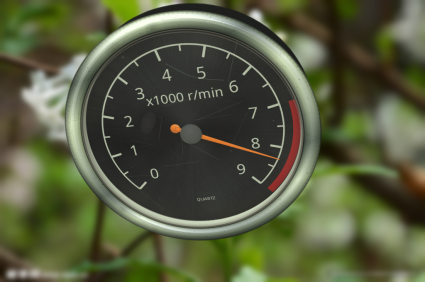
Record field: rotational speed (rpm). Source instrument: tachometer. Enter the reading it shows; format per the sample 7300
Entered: 8250
